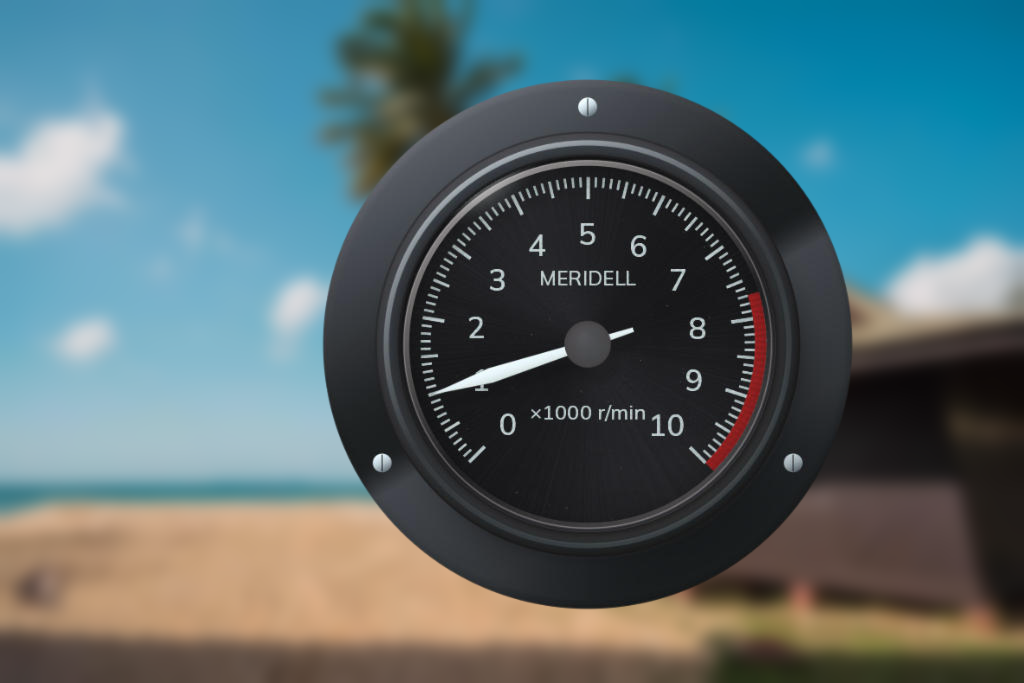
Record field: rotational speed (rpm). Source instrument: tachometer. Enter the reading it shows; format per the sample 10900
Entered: 1000
